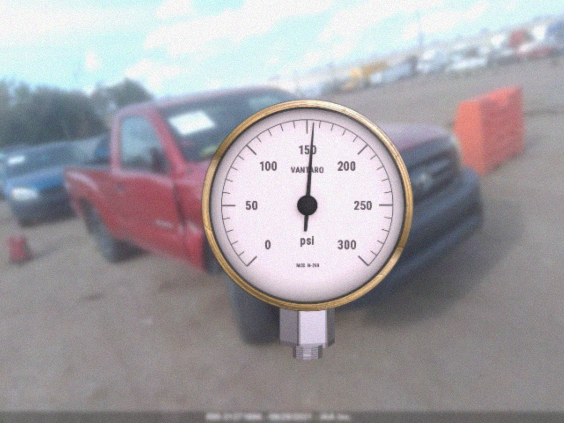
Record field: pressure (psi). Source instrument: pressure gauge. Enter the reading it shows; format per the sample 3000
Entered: 155
